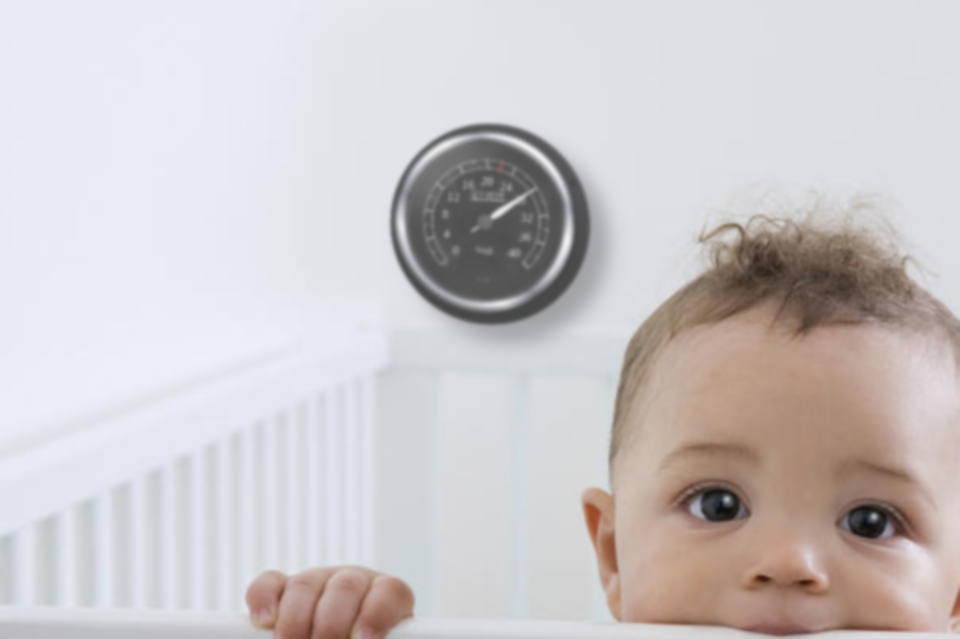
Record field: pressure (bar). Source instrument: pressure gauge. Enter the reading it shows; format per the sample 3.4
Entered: 28
